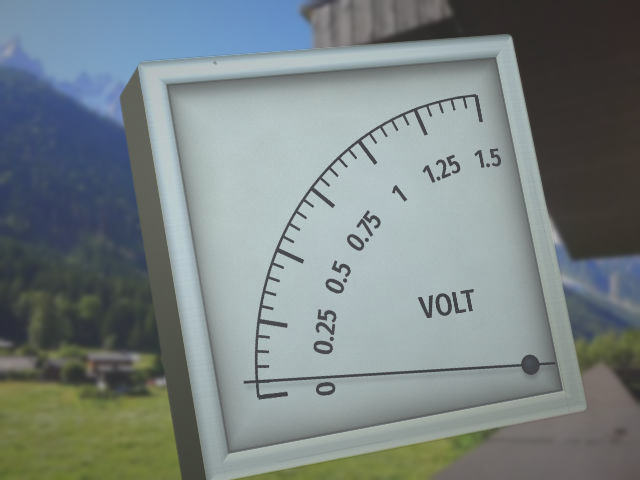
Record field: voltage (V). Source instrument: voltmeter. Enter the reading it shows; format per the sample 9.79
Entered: 0.05
